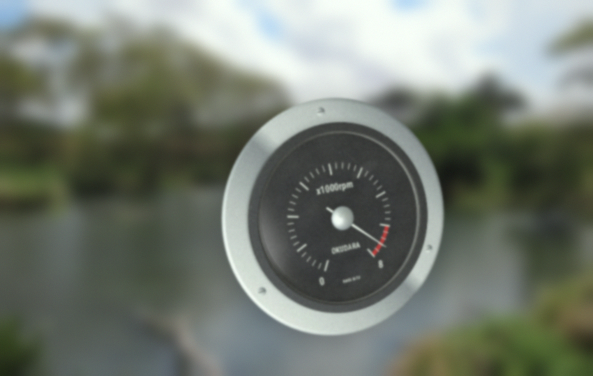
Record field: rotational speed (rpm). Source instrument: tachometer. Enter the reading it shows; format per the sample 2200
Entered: 7600
